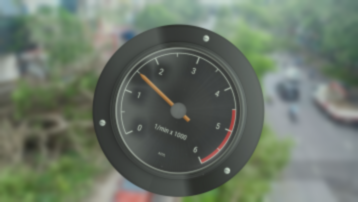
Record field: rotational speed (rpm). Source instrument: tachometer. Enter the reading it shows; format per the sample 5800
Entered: 1500
